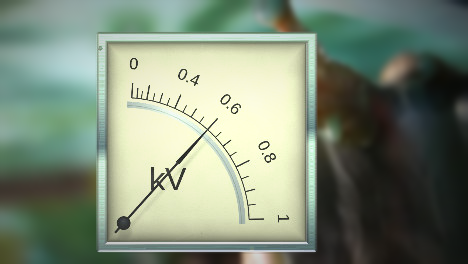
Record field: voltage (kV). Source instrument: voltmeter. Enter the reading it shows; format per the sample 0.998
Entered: 0.6
